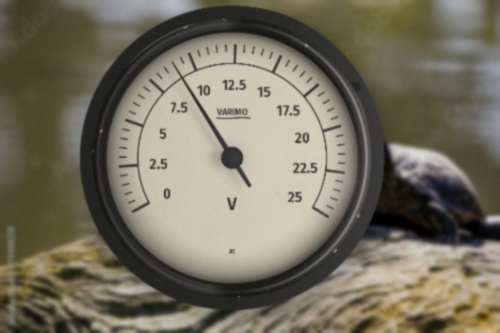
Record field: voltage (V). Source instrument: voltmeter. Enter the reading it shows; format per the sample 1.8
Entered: 9
